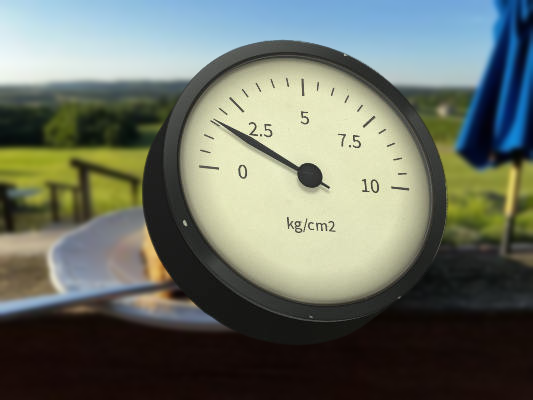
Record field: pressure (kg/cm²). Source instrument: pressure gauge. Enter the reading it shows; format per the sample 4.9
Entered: 1.5
